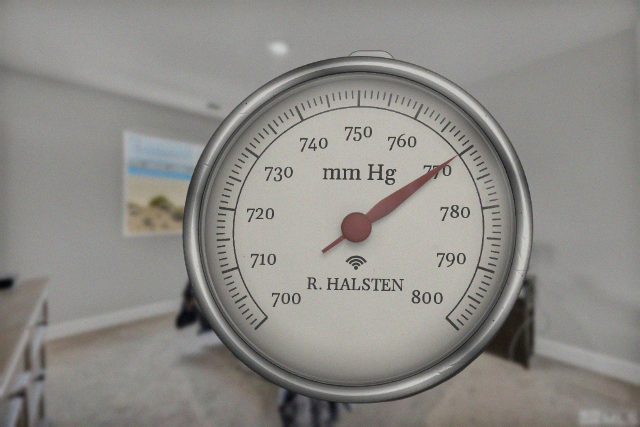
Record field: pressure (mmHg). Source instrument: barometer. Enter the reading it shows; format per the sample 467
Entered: 770
